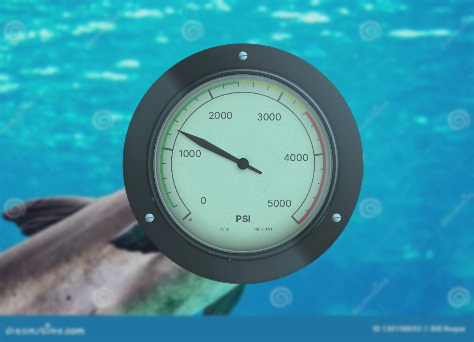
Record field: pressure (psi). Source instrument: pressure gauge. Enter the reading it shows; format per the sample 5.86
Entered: 1300
